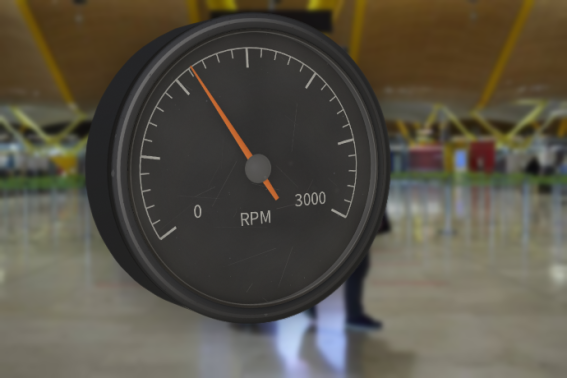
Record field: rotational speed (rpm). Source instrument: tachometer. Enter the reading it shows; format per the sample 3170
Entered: 1100
